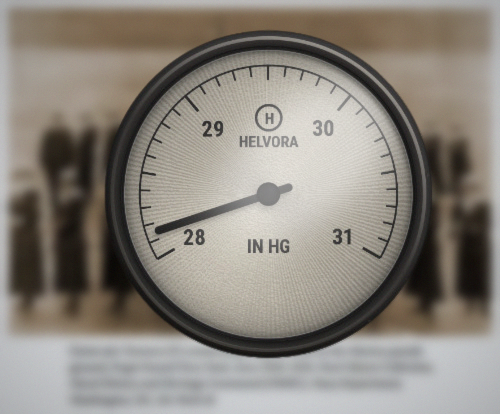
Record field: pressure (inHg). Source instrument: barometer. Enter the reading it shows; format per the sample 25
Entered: 28.15
